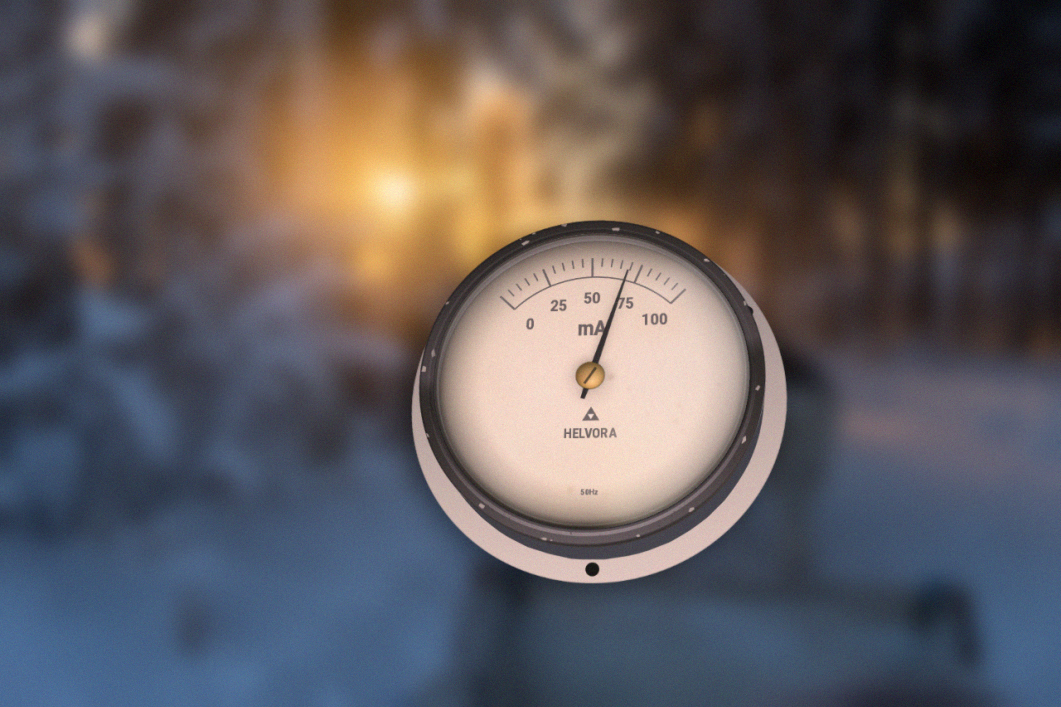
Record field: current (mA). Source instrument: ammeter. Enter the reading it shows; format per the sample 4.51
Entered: 70
